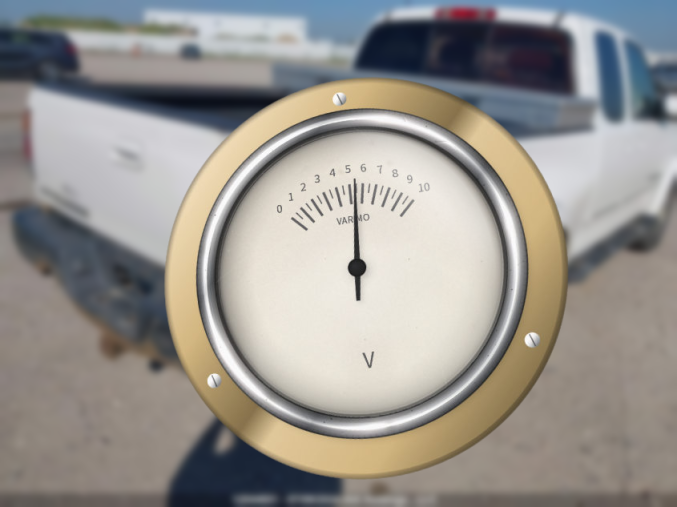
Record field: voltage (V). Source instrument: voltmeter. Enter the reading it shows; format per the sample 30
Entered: 5.5
